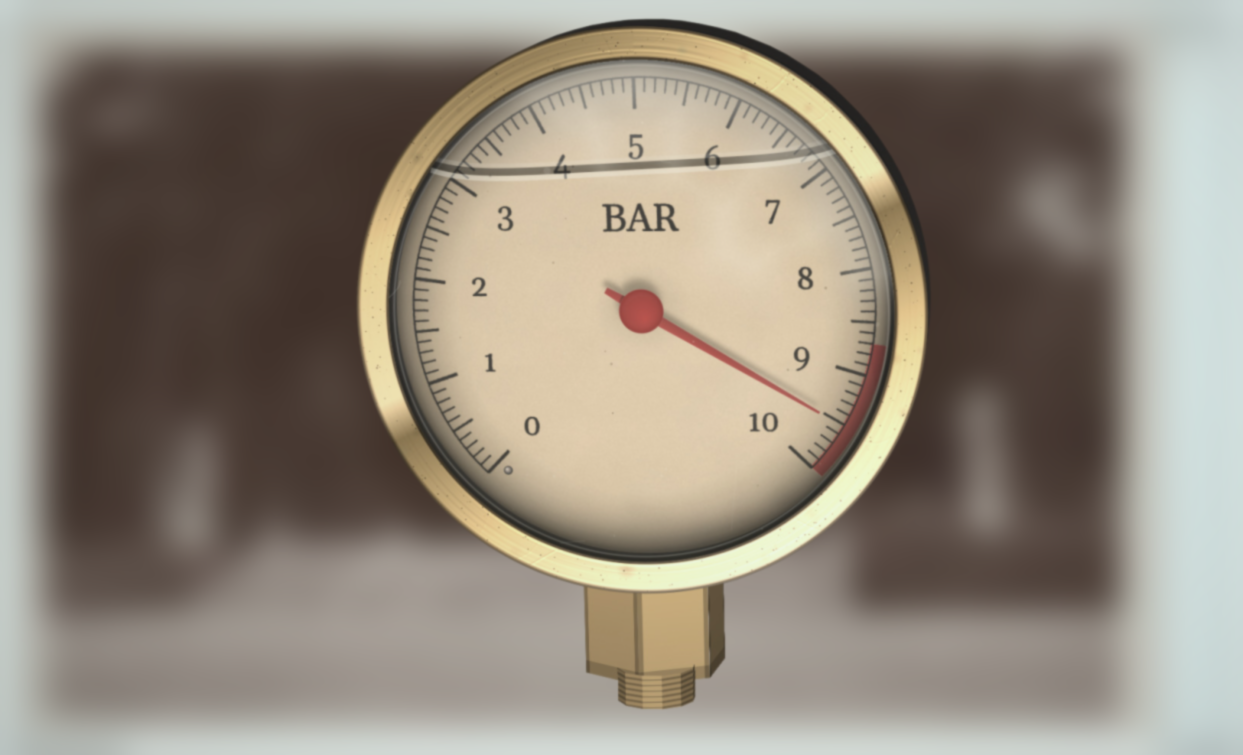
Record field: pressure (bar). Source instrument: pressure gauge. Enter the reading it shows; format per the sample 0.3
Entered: 9.5
